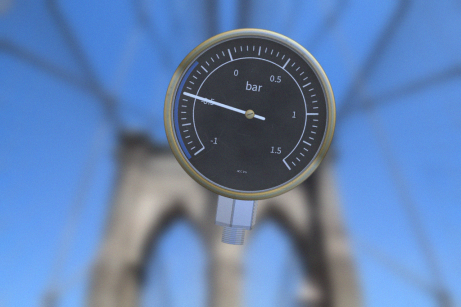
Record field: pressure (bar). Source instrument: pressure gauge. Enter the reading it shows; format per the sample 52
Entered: -0.5
